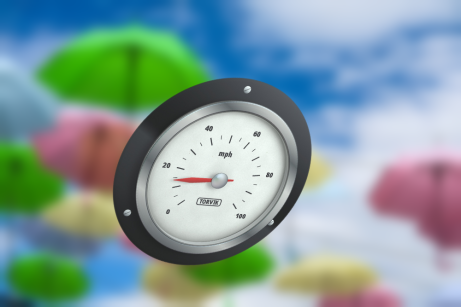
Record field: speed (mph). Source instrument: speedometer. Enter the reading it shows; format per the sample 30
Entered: 15
